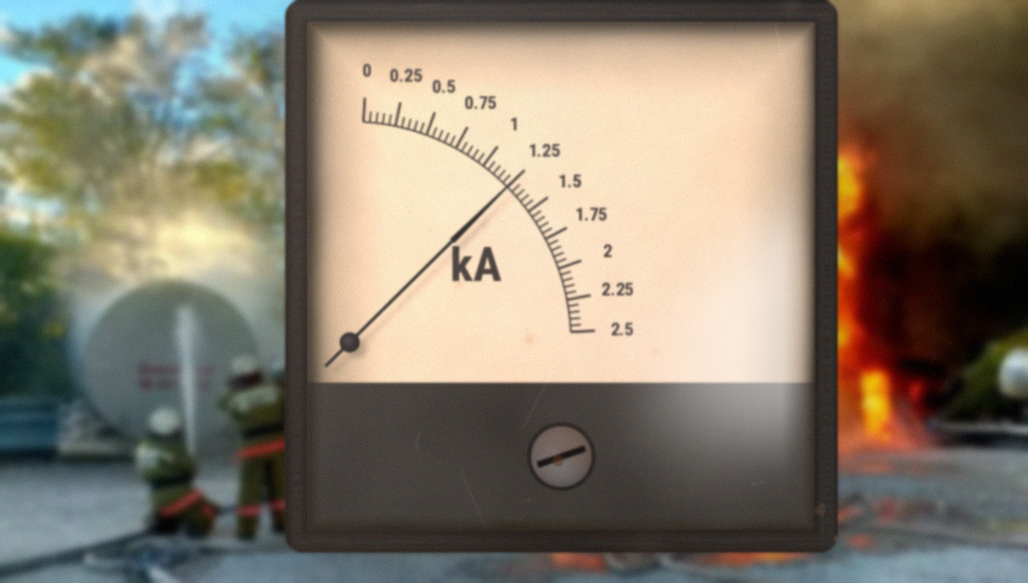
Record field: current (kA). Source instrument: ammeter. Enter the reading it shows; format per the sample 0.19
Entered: 1.25
